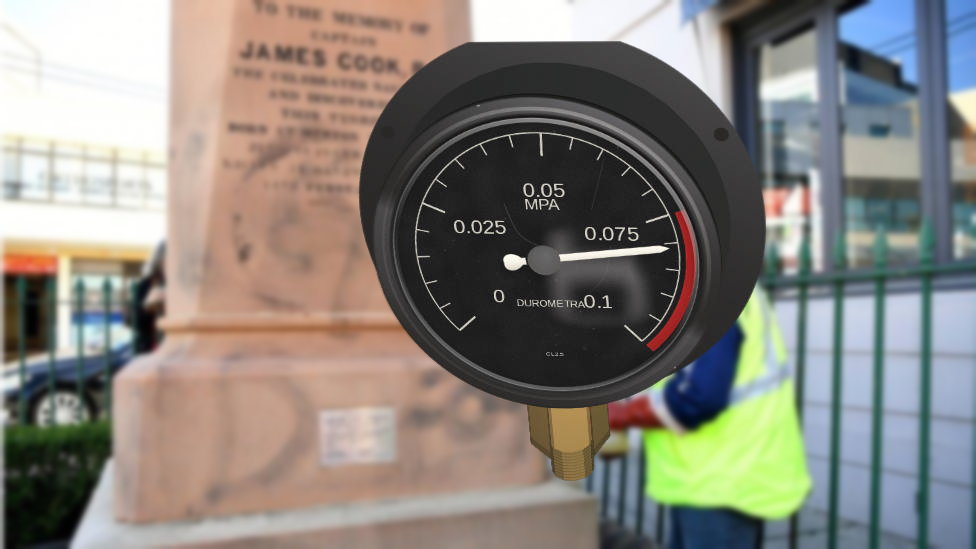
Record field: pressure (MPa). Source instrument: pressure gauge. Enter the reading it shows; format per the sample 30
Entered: 0.08
